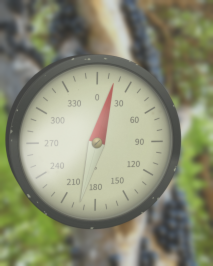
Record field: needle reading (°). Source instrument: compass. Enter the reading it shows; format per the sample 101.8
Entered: 15
